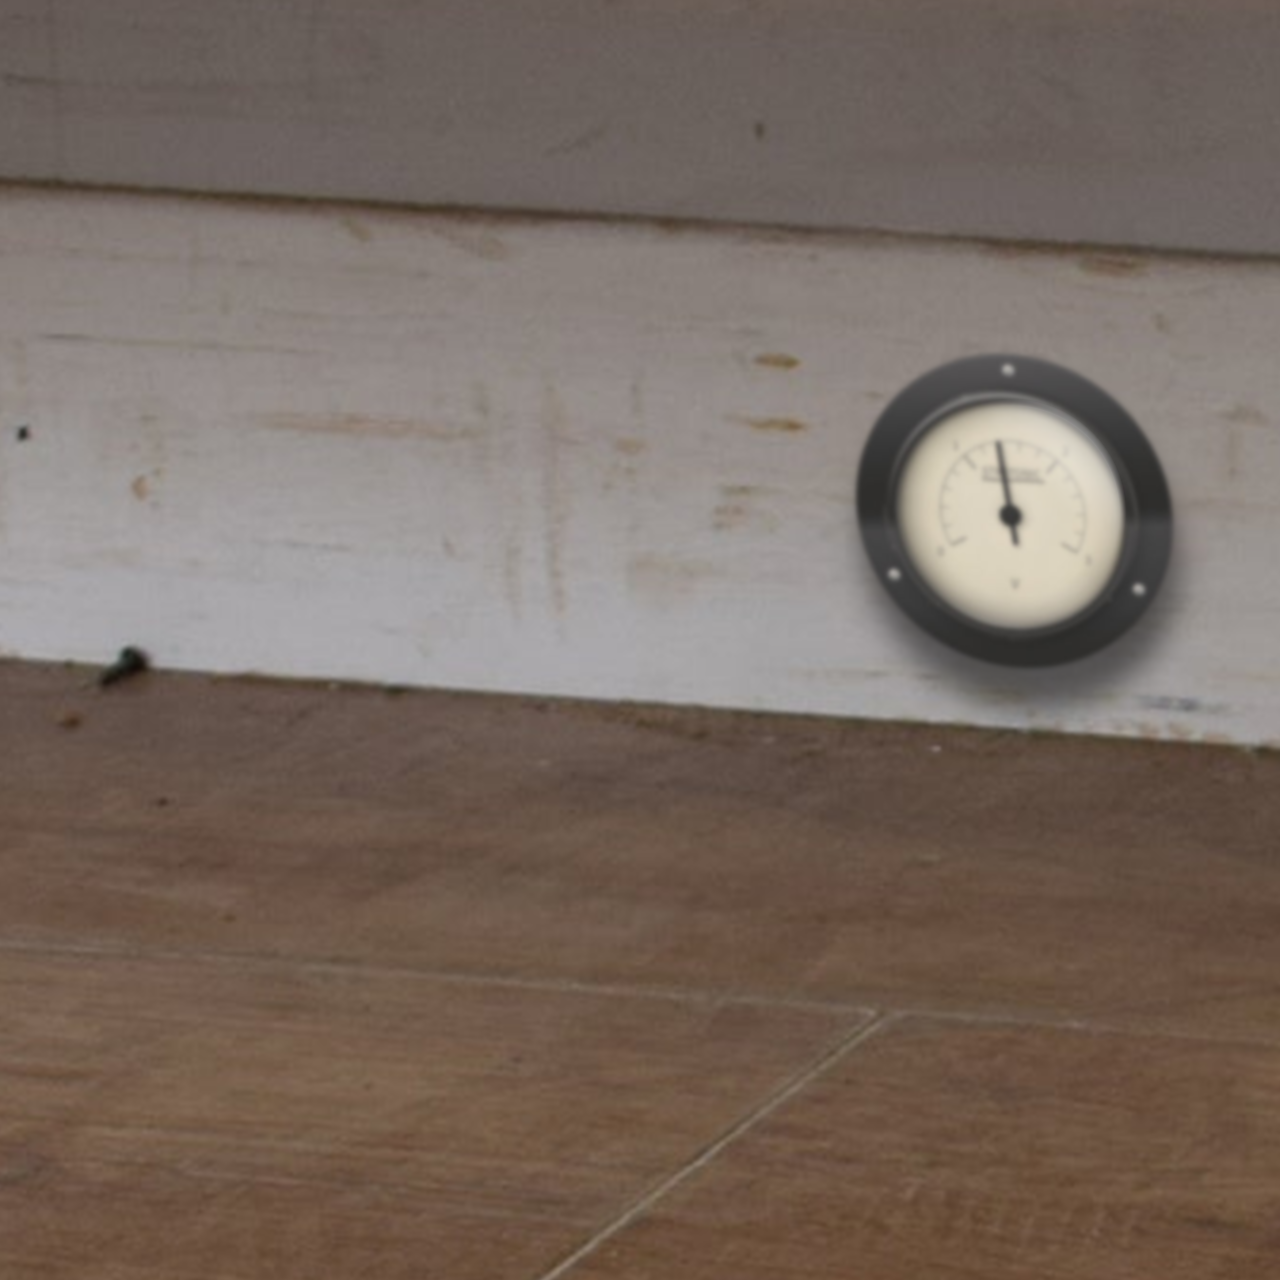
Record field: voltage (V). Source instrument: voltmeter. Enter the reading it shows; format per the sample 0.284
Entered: 1.4
